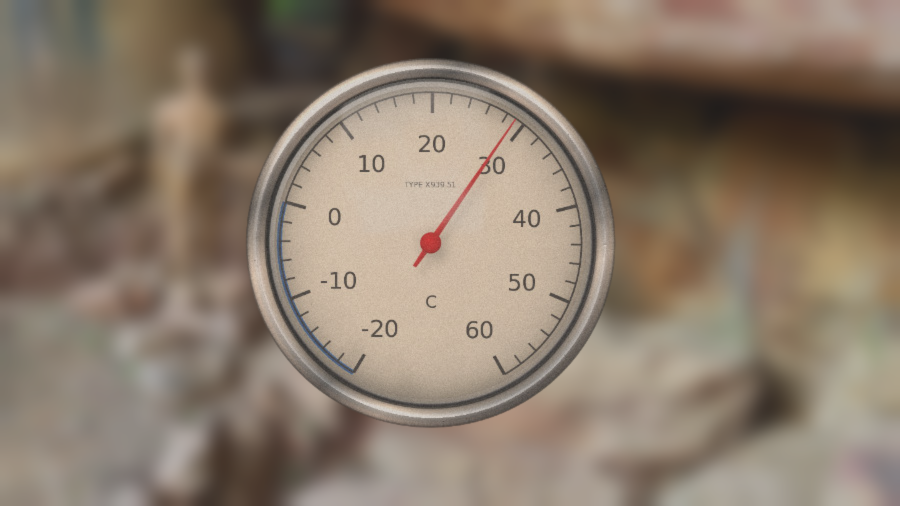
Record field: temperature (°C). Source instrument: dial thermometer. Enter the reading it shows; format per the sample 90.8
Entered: 29
